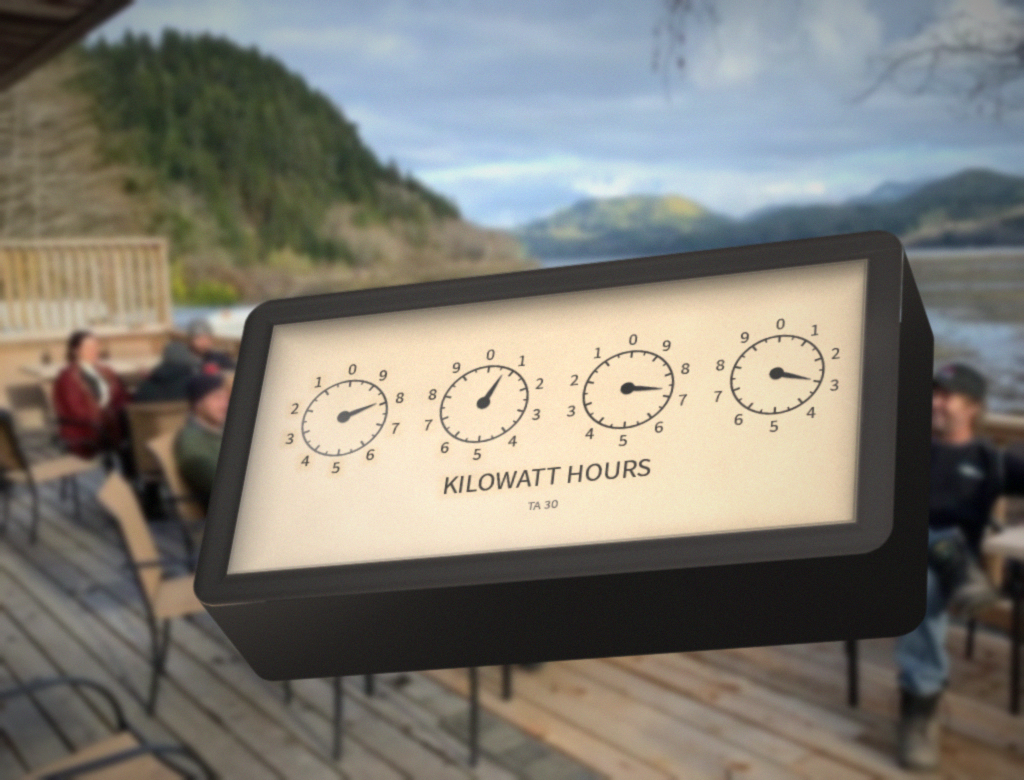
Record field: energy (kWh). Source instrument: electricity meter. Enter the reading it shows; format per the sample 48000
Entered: 8073
